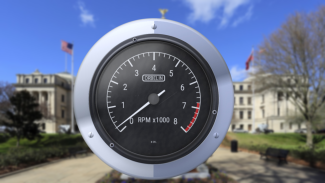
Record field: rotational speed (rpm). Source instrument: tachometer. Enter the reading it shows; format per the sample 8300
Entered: 200
